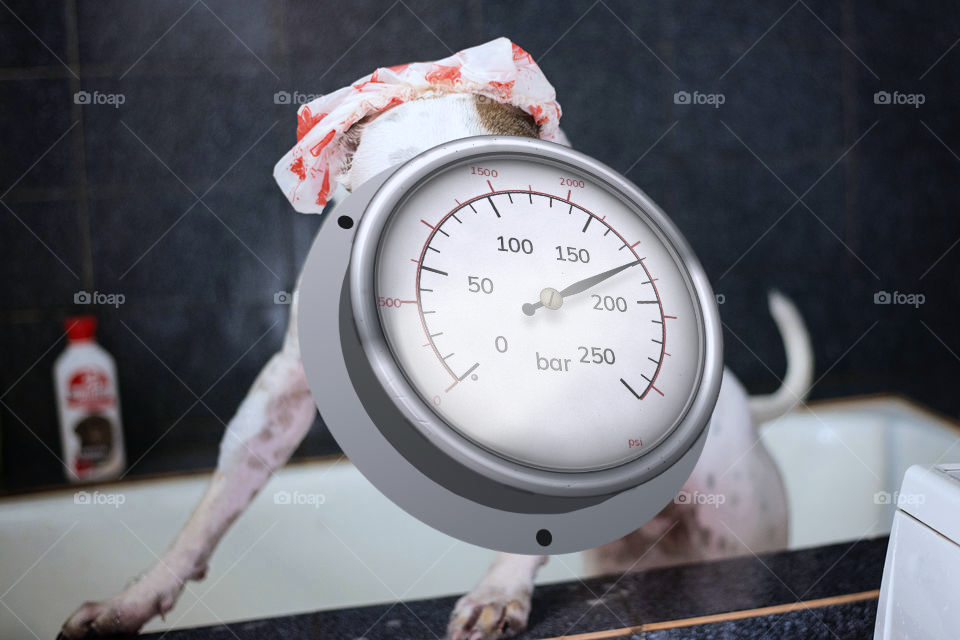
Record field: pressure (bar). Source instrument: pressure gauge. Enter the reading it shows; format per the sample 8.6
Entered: 180
